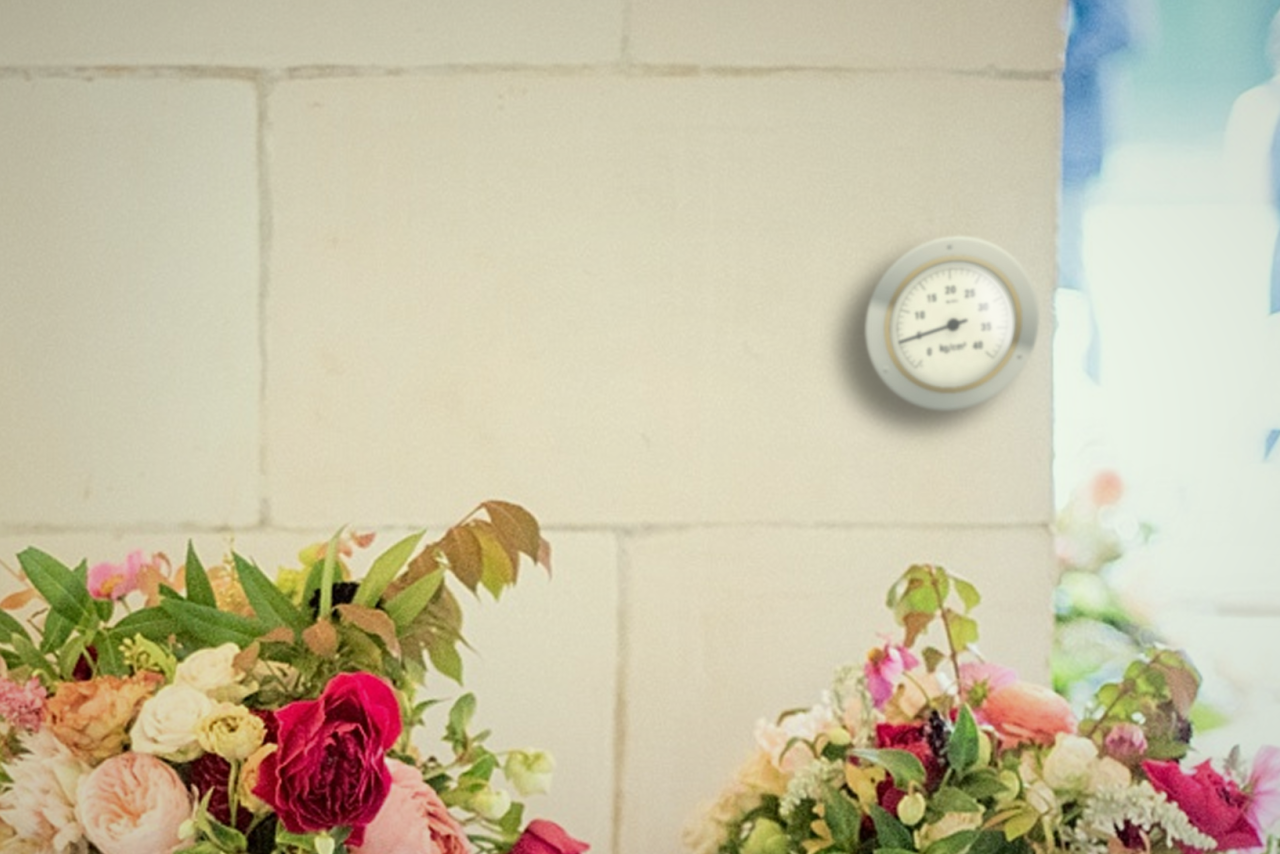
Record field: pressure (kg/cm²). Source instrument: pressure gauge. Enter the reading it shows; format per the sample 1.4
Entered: 5
